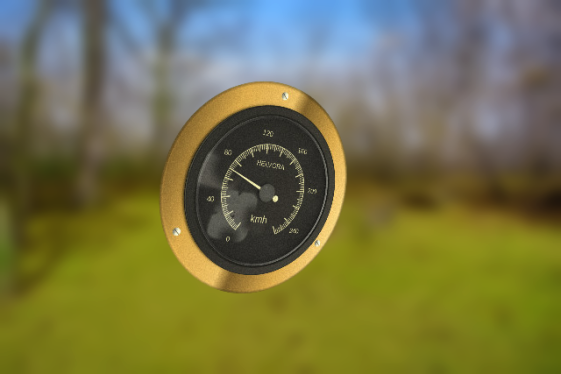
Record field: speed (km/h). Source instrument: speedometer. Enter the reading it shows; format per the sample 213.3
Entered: 70
